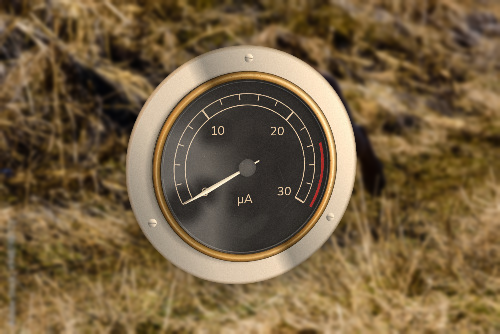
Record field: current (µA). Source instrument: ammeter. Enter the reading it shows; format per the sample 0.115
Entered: 0
